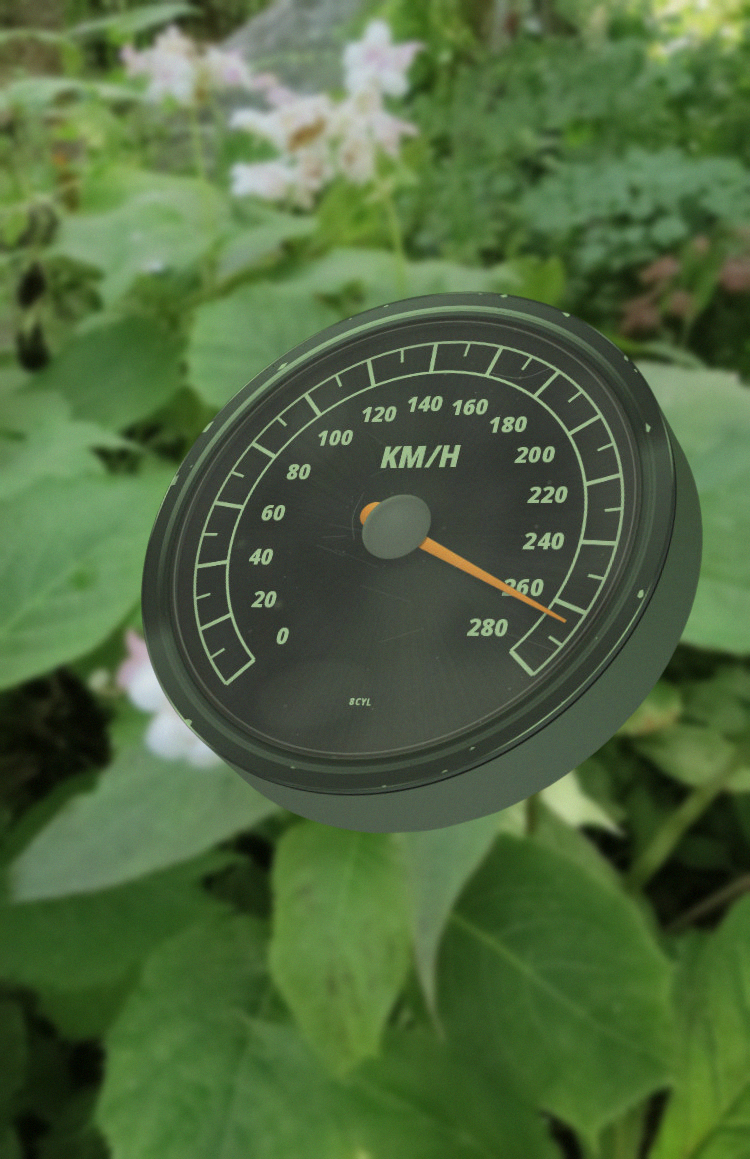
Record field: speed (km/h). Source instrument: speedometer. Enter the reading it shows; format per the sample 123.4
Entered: 265
